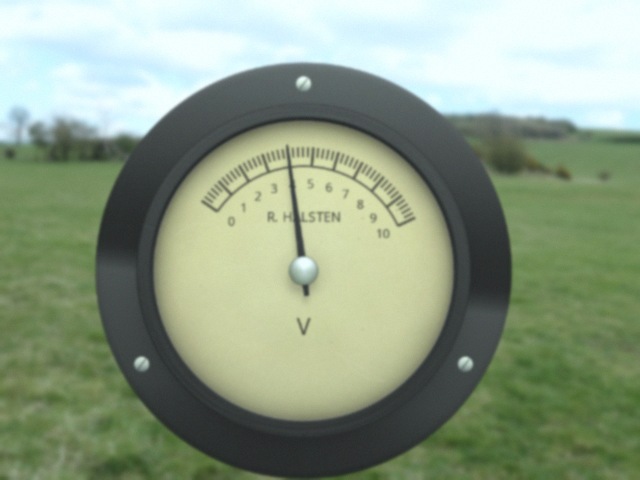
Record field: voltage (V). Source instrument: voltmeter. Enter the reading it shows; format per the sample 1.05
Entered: 4
